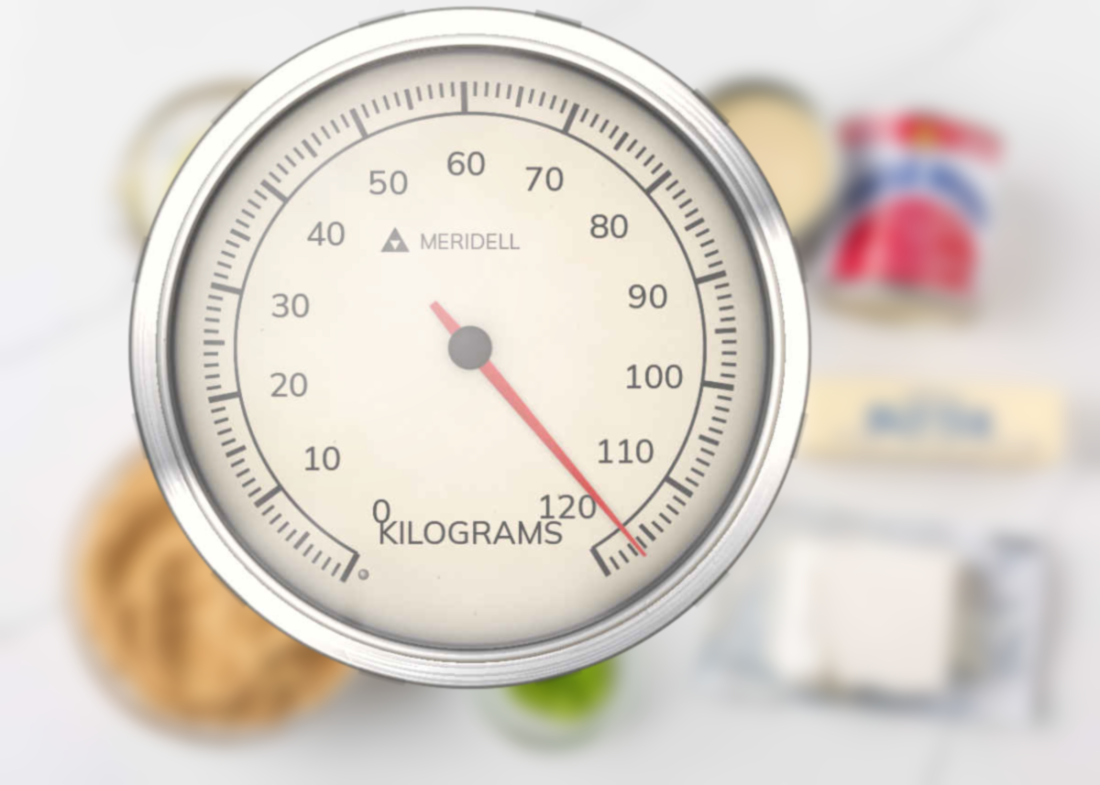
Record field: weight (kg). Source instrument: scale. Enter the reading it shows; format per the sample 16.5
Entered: 116.5
